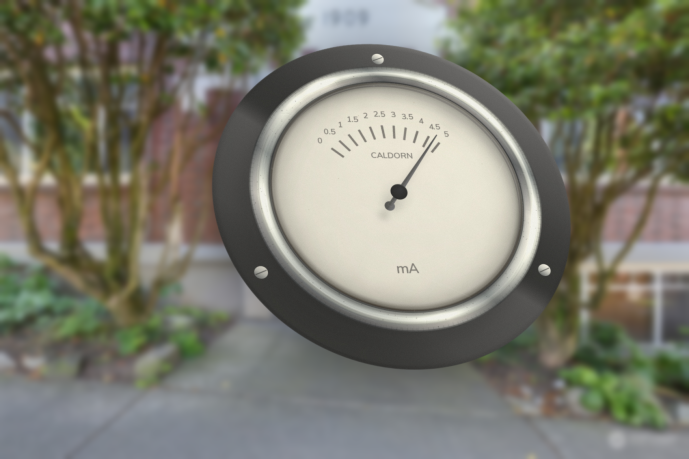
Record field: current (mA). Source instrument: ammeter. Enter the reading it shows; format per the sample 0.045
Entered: 4.75
